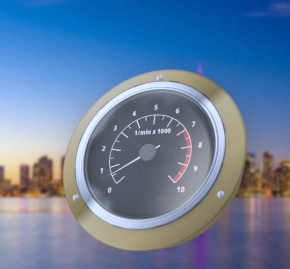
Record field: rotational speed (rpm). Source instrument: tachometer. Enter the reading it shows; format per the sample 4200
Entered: 500
